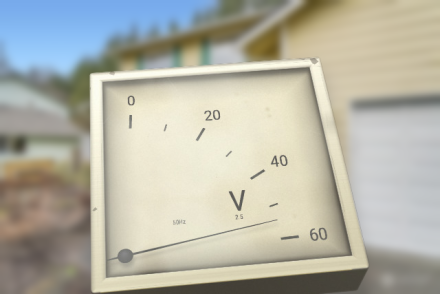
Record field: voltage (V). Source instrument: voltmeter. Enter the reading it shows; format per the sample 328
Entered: 55
